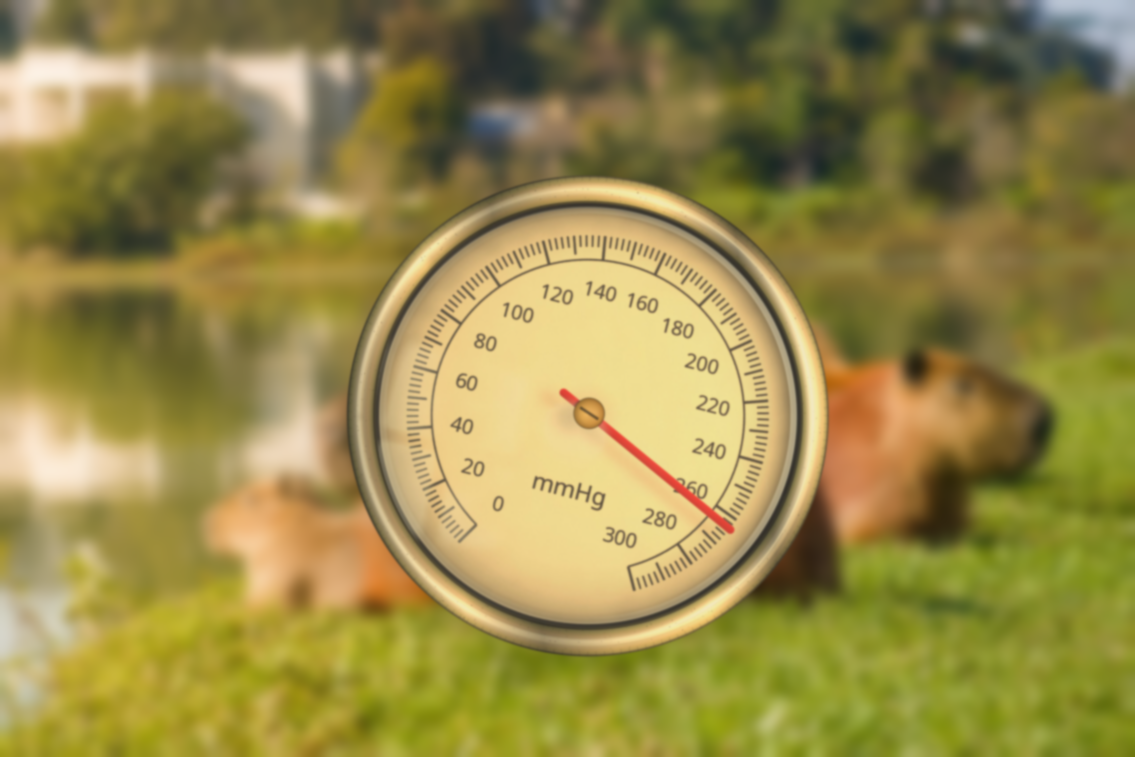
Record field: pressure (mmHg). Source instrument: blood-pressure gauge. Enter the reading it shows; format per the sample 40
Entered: 264
